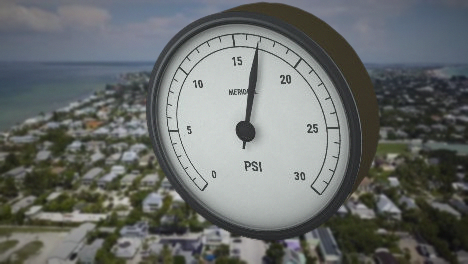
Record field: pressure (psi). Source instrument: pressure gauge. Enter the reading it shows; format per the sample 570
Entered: 17
